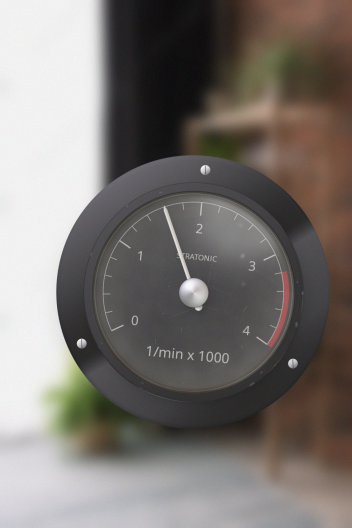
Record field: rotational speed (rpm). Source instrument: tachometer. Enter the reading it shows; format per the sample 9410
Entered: 1600
